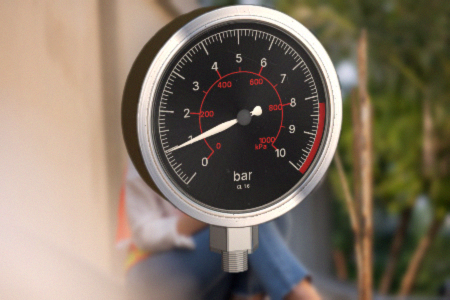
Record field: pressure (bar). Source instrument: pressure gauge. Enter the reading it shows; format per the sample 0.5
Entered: 1
